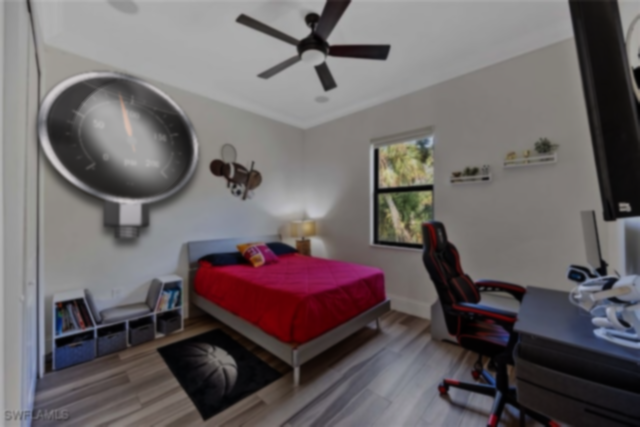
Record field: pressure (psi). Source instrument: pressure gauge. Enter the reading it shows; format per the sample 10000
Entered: 90
